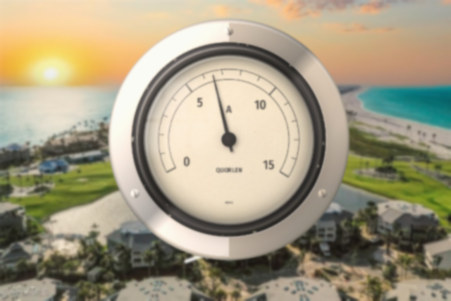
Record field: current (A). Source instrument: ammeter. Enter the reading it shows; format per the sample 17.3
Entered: 6.5
